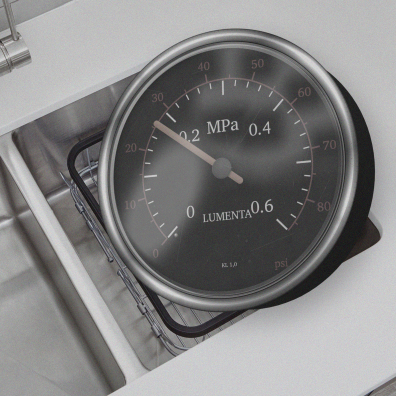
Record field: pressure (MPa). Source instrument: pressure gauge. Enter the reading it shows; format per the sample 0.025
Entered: 0.18
